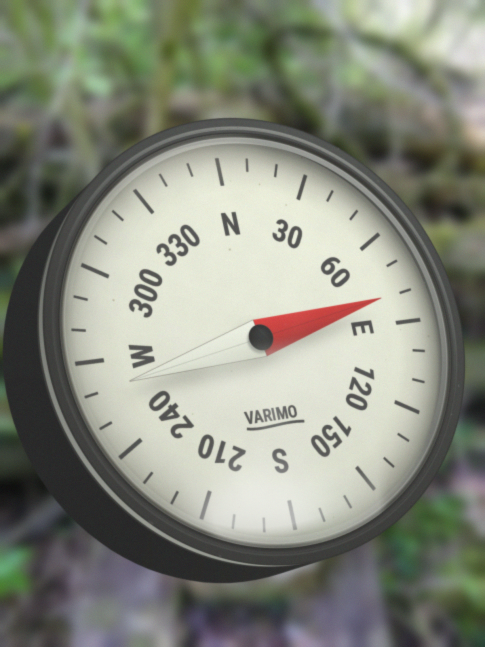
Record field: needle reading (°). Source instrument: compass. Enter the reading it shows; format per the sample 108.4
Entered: 80
